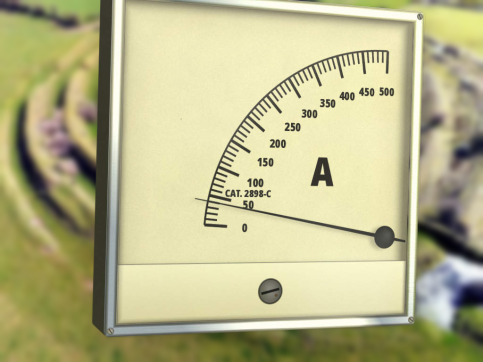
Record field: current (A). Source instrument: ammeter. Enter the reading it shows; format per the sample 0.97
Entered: 40
